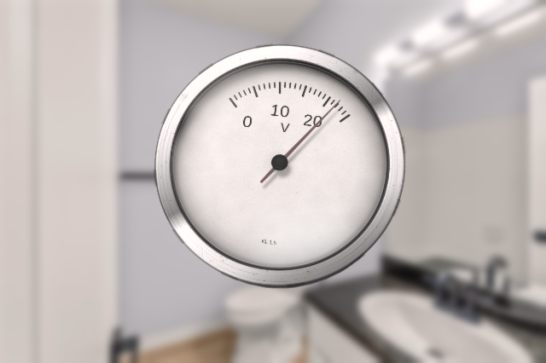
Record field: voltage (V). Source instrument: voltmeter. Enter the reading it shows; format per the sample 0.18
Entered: 22
